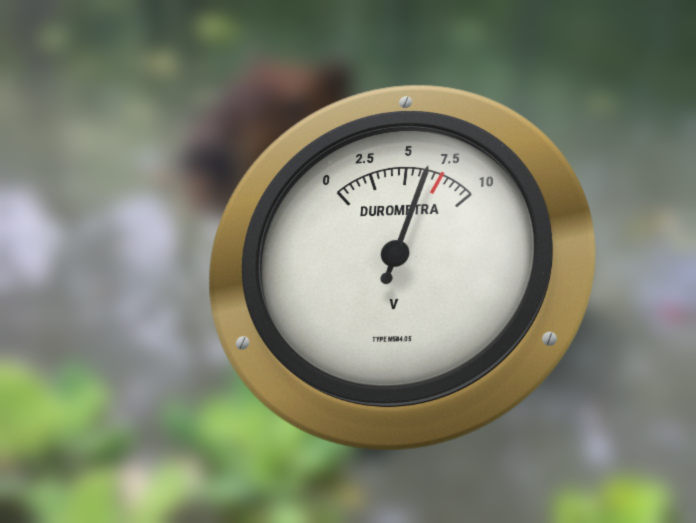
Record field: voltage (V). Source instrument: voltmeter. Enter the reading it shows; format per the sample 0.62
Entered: 6.5
